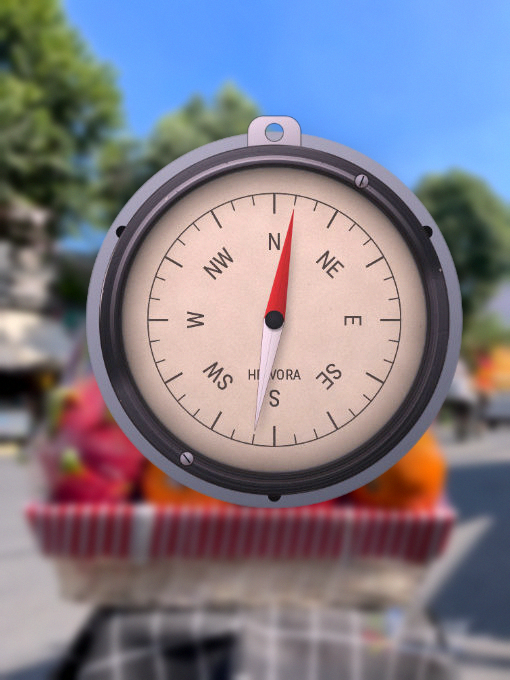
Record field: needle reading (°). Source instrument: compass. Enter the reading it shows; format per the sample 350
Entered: 10
